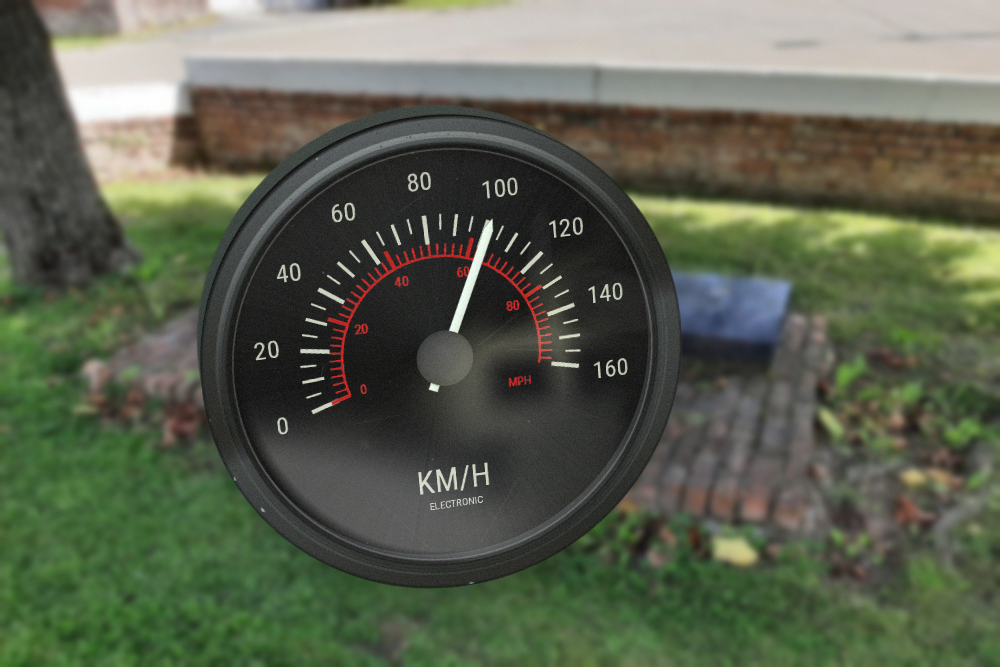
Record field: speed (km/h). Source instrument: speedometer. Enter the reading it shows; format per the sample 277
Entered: 100
